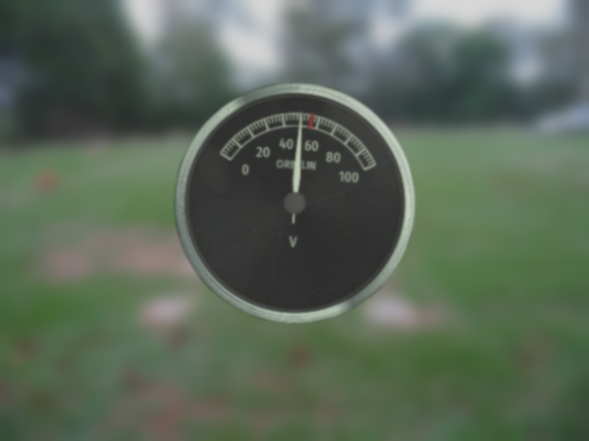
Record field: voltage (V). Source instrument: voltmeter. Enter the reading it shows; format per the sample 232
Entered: 50
